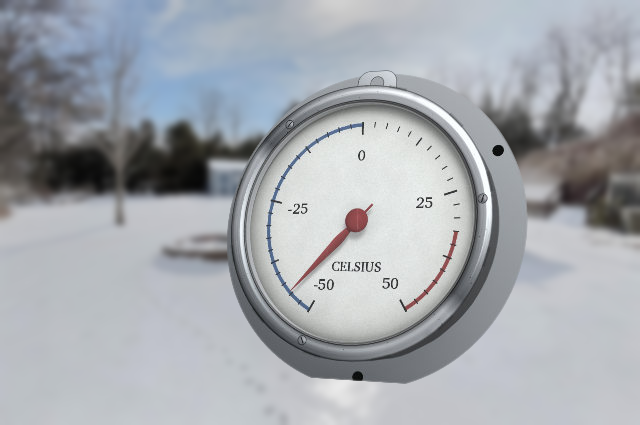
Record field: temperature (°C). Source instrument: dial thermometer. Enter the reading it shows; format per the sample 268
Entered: -45
